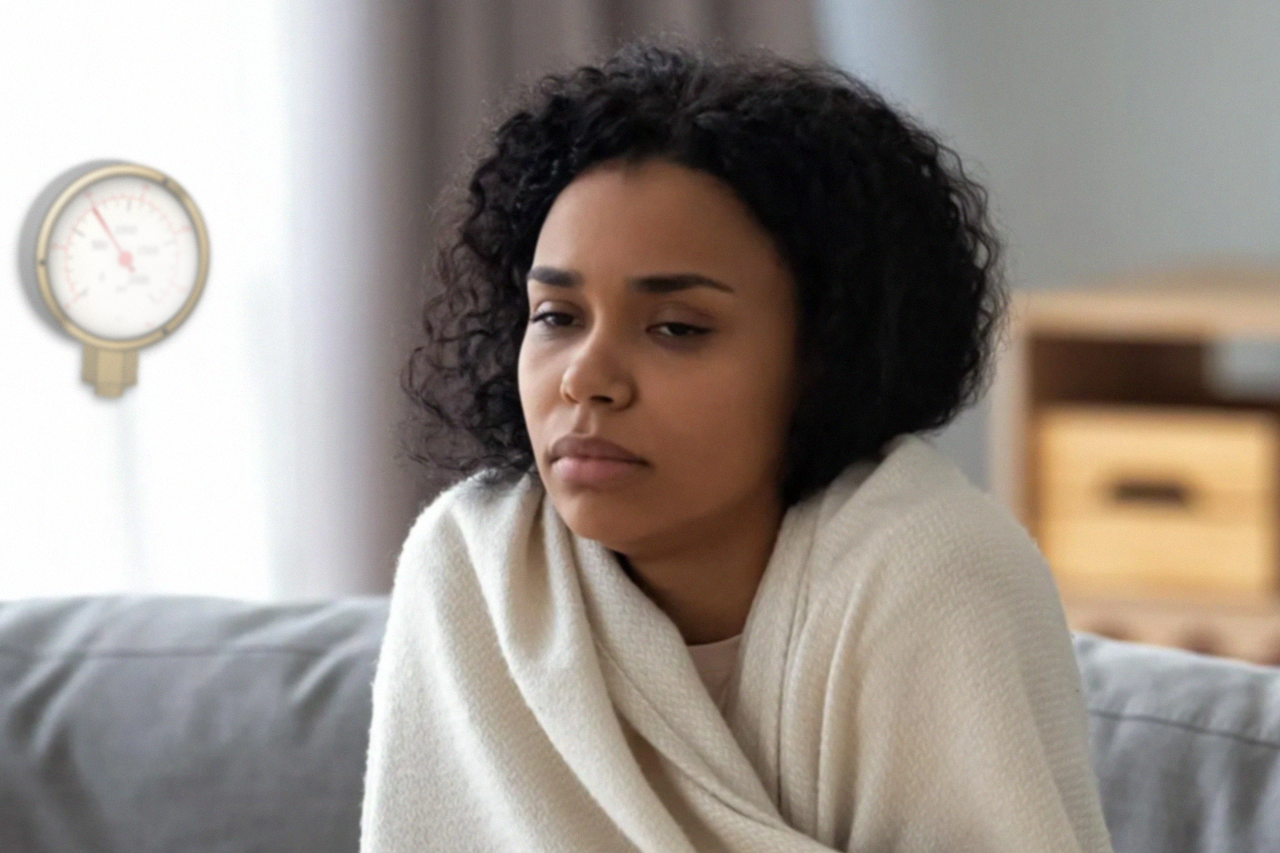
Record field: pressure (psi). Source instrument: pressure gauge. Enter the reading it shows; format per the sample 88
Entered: 700
